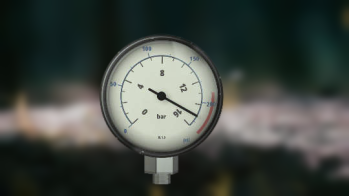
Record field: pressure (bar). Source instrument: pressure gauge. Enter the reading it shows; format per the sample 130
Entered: 15
